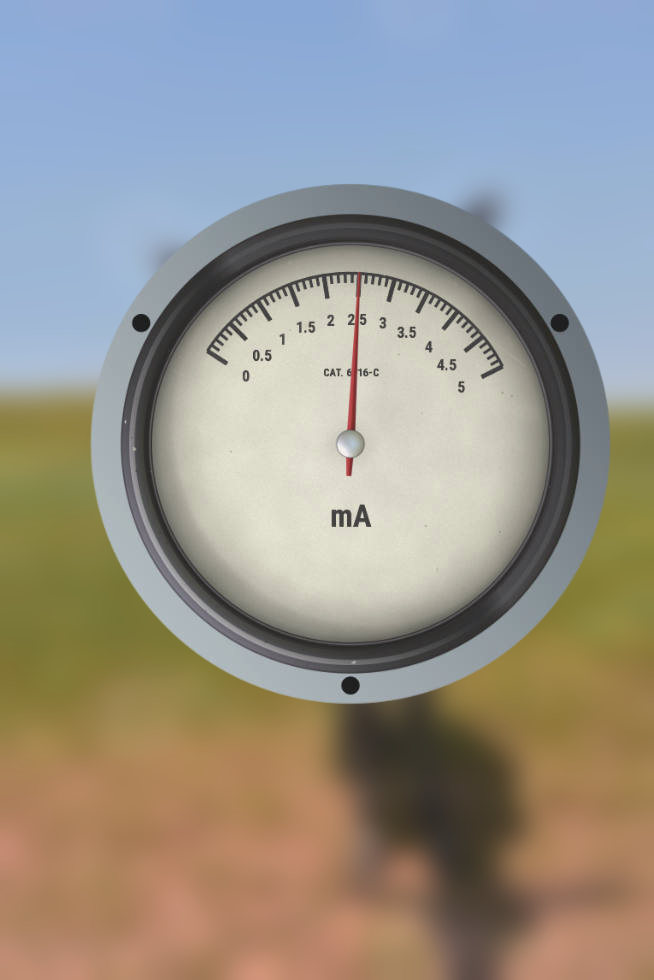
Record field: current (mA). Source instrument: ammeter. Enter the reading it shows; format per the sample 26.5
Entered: 2.5
